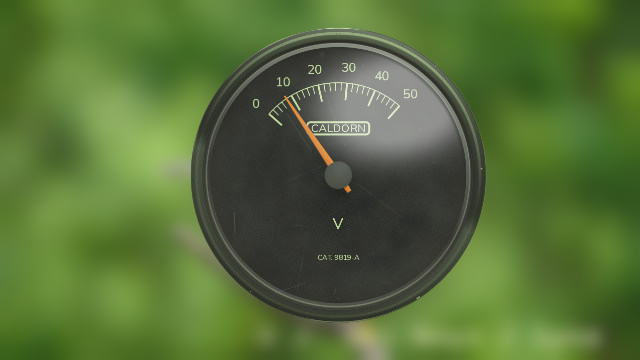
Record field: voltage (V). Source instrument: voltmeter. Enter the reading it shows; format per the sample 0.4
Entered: 8
